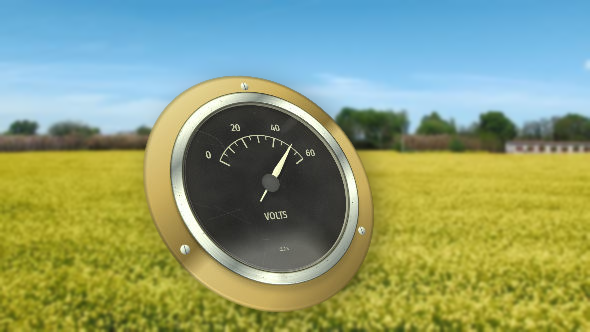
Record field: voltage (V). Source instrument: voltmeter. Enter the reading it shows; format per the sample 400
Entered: 50
